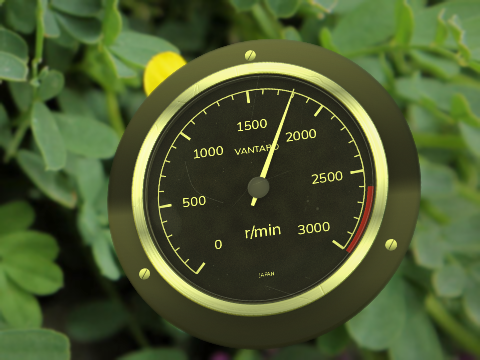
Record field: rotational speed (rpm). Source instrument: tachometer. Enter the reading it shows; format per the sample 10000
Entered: 1800
